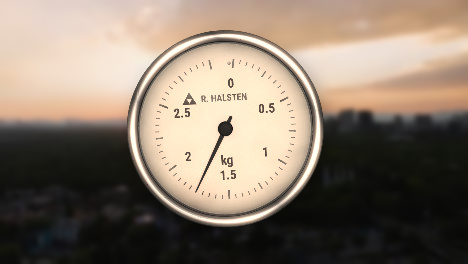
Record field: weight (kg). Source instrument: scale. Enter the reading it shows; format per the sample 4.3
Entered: 1.75
